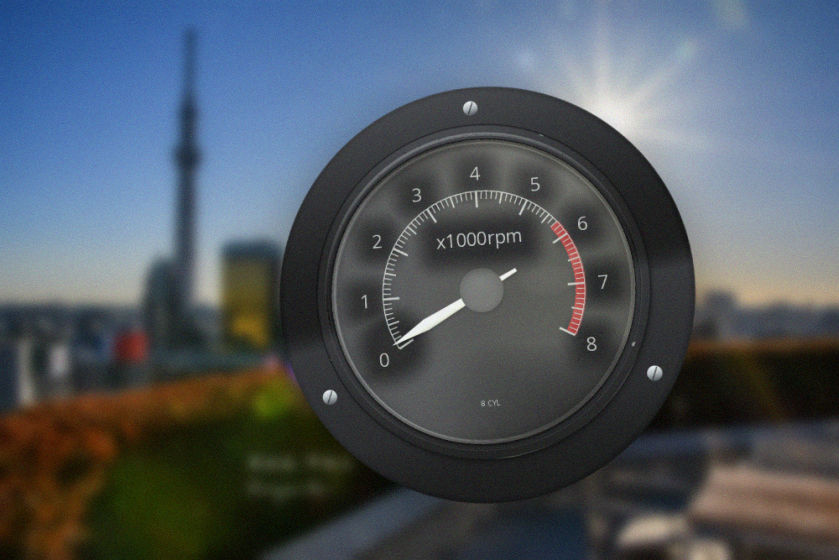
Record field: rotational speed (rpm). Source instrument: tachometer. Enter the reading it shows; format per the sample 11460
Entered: 100
